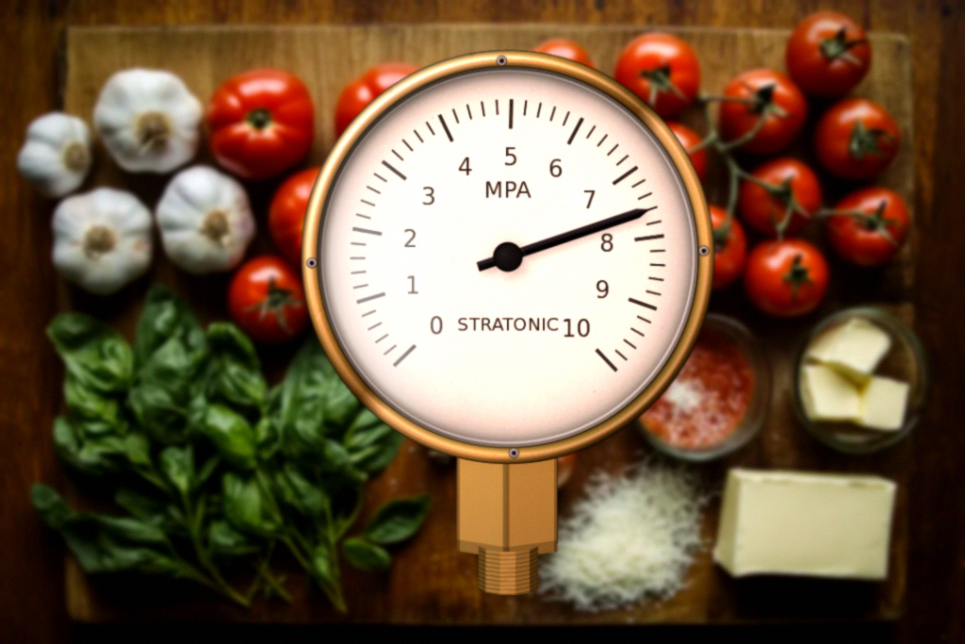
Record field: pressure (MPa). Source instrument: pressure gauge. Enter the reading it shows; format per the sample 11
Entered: 7.6
